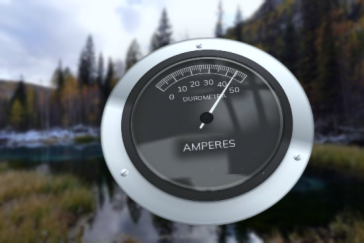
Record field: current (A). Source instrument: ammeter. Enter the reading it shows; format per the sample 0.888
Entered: 45
